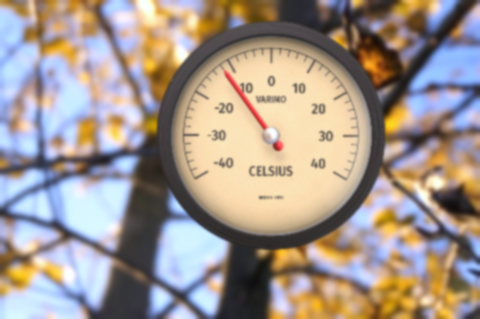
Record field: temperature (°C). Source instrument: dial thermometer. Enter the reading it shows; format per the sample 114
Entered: -12
